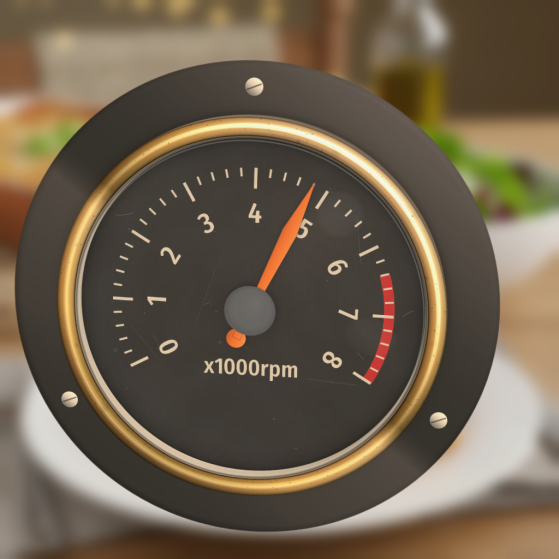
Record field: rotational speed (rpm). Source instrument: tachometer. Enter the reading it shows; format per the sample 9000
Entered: 4800
